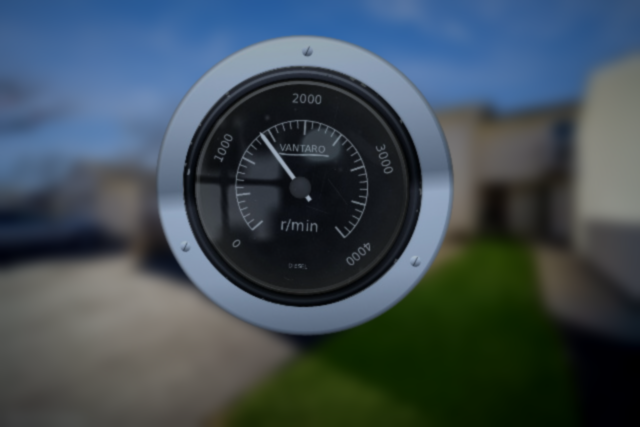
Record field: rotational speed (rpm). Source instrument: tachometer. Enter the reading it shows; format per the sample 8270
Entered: 1400
